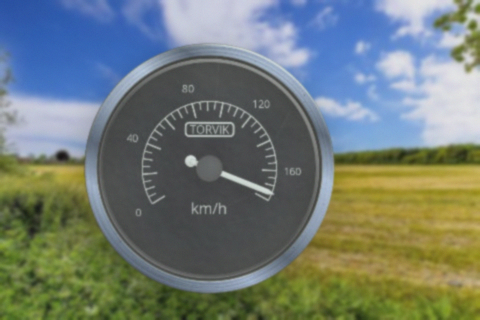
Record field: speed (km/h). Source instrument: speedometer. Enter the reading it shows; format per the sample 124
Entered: 175
